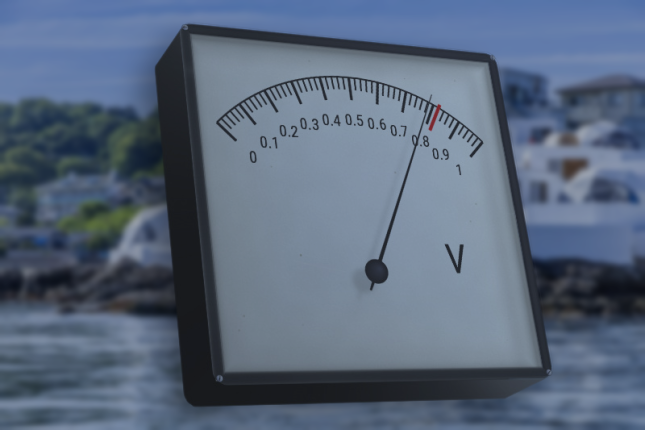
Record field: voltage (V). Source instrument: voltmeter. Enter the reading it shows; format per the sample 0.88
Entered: 0.78
